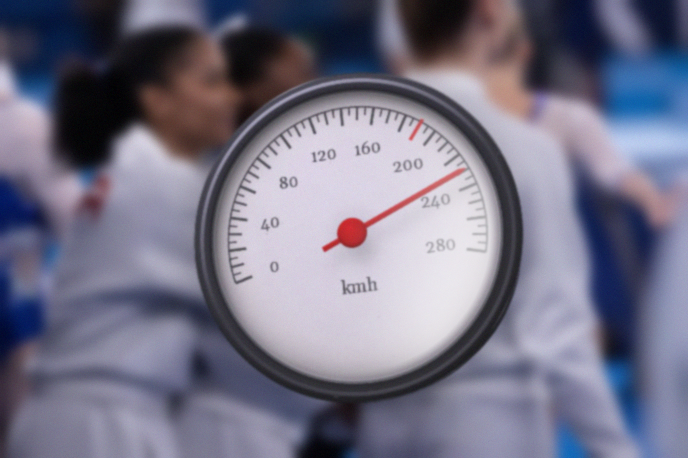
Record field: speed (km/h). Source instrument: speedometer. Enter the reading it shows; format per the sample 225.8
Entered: 230
